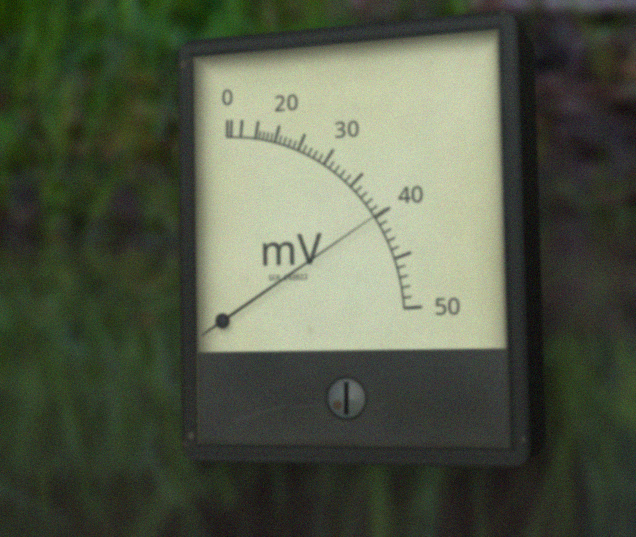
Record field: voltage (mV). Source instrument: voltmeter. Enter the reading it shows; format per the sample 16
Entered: 40
